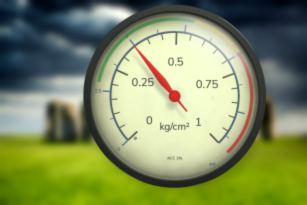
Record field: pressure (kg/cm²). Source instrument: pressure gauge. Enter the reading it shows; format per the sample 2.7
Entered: 0.35
